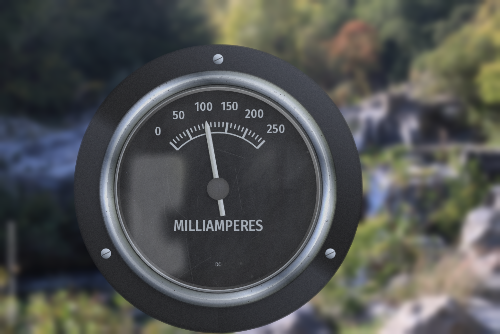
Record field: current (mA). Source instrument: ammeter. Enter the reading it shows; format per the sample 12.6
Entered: 100
